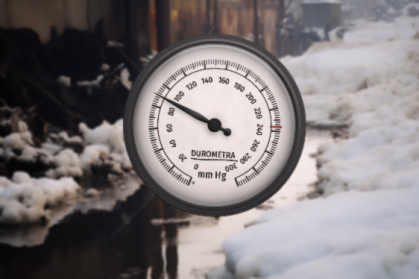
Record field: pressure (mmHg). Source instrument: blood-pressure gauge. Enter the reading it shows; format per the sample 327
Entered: 90
